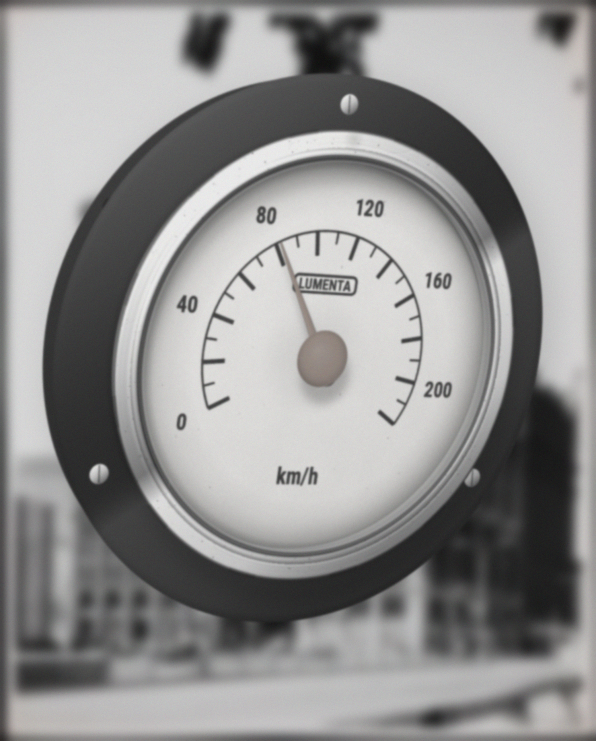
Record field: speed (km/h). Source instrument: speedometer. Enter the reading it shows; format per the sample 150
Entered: 80
